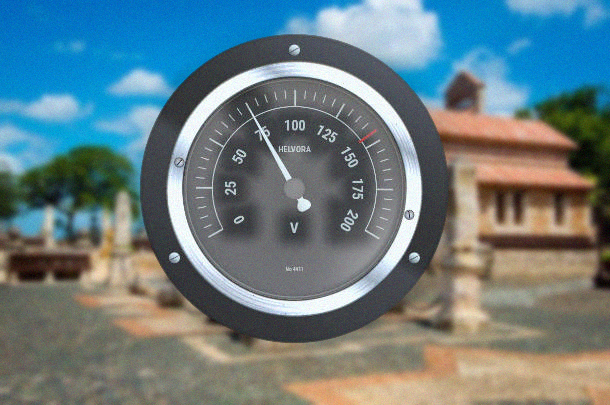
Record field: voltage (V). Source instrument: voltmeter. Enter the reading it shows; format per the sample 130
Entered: 75
